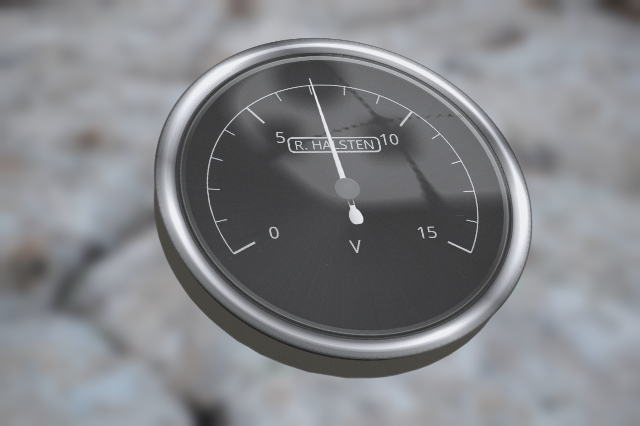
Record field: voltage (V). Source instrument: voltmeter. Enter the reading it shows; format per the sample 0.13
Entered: 7
